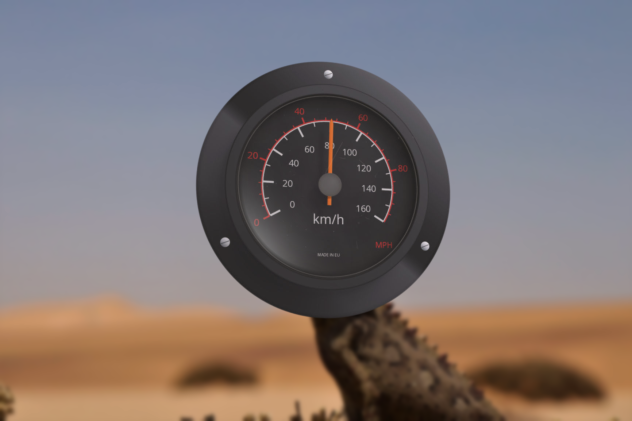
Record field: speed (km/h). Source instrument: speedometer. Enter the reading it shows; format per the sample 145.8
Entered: 80
